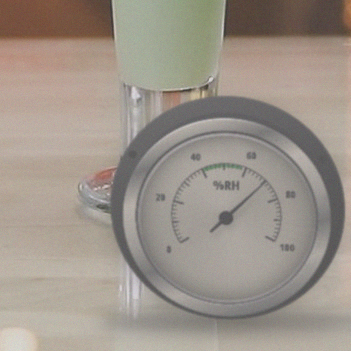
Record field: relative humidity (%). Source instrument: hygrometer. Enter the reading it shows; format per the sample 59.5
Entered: 70
